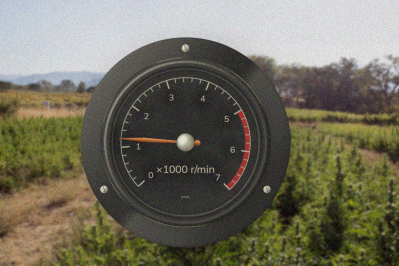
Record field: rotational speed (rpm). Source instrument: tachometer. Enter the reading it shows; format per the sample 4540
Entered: 1200
